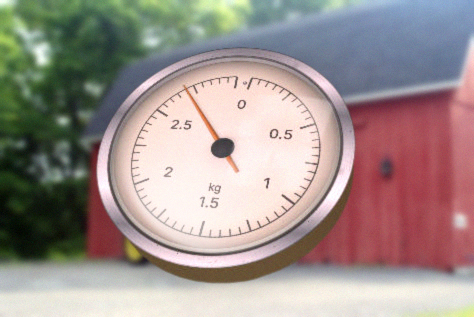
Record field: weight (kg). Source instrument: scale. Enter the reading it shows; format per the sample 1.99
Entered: 2.7
